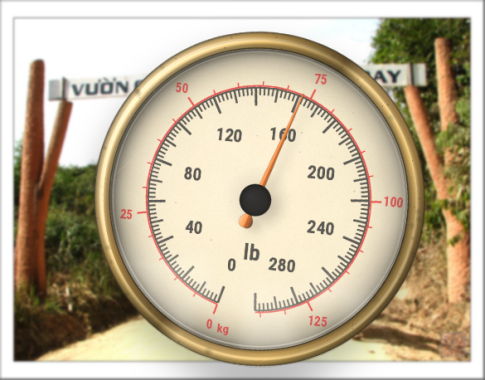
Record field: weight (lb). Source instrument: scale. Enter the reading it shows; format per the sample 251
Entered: 162
